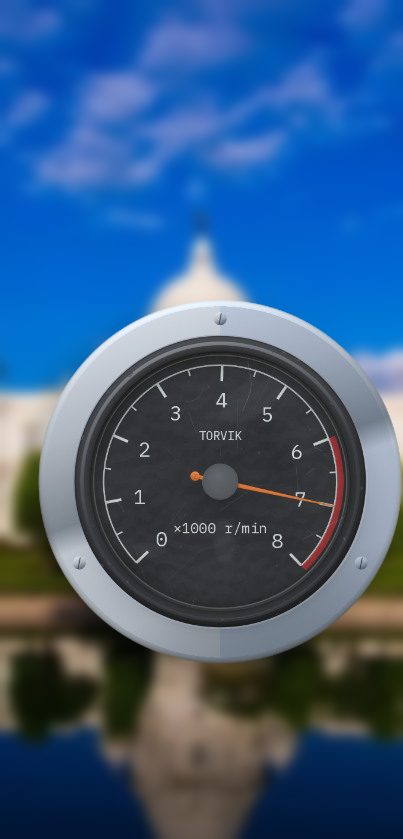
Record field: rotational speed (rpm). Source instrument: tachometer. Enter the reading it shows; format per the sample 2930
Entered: 7000
